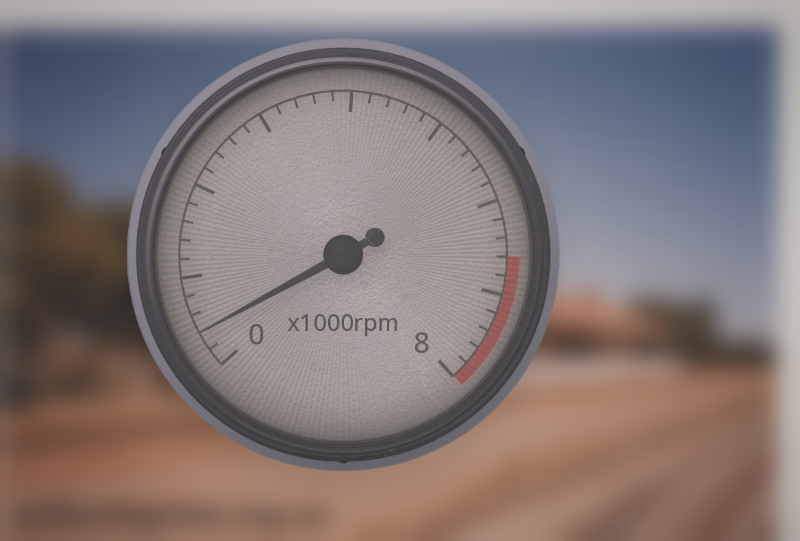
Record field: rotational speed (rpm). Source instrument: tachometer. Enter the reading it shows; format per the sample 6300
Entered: 400
